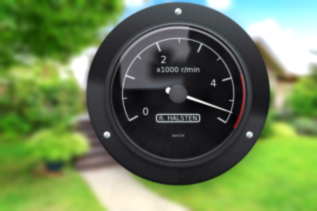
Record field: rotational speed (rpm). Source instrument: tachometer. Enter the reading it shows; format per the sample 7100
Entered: 4750
